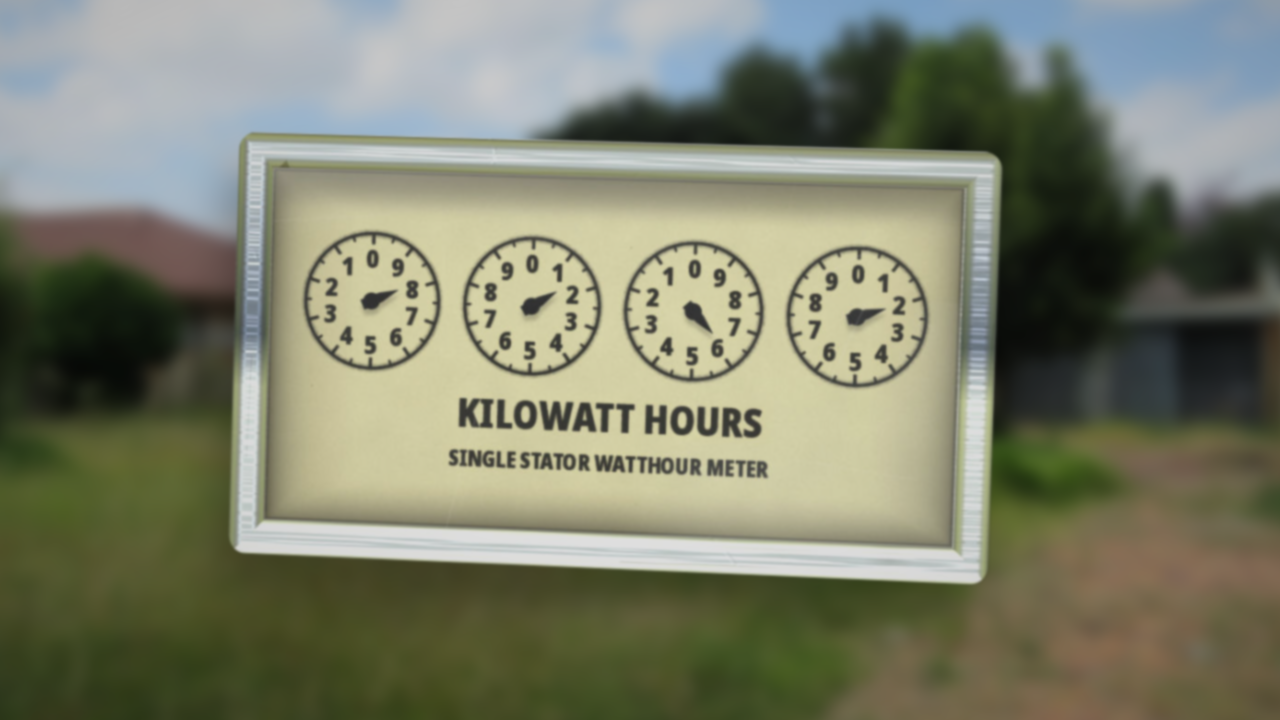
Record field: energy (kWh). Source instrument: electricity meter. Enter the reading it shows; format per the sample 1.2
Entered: 8162
